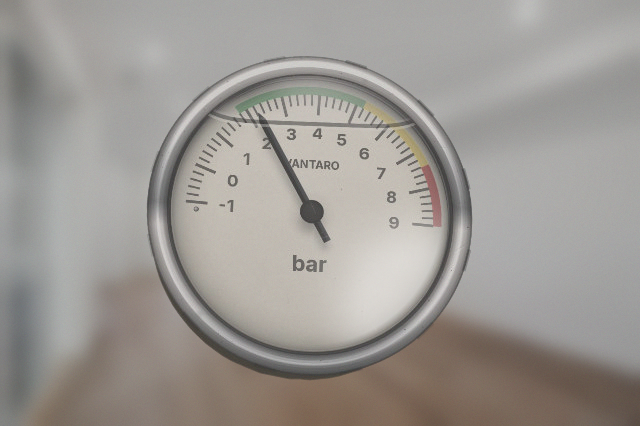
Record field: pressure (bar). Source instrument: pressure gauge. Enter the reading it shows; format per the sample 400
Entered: 2.2
